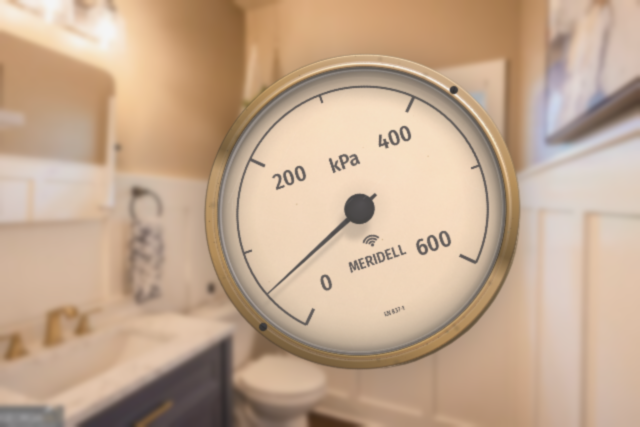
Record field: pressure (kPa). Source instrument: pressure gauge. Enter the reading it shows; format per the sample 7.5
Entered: 50
